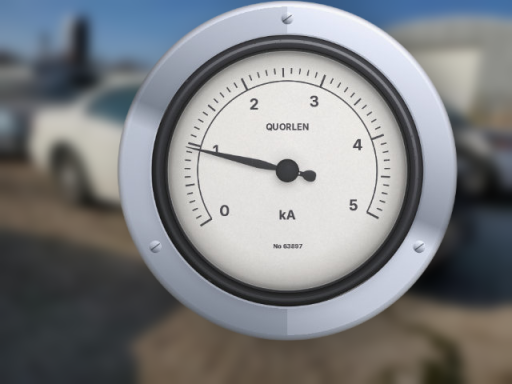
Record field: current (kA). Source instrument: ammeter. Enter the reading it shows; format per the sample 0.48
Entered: 0.95
